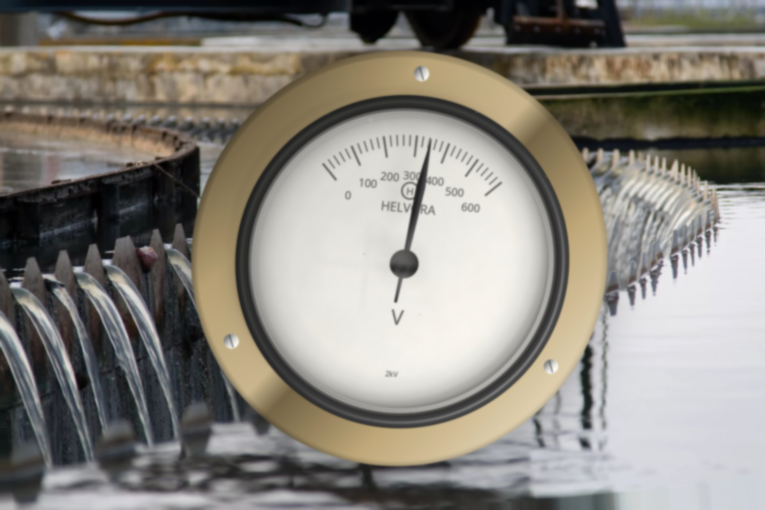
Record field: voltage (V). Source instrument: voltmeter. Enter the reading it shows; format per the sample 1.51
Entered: 340
